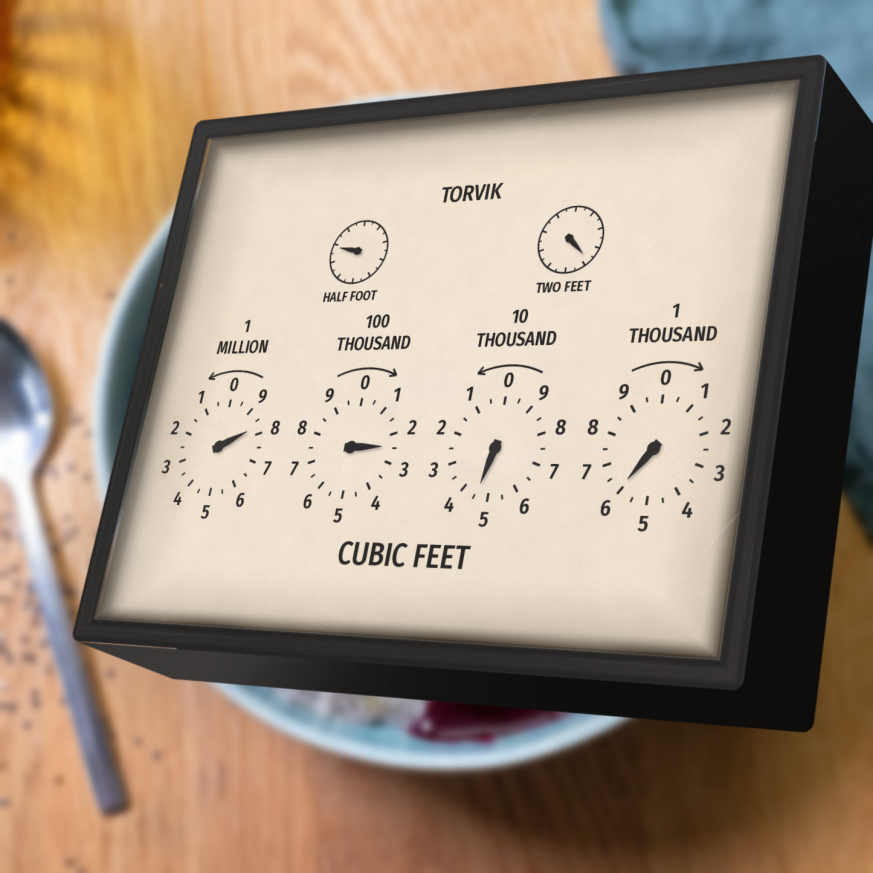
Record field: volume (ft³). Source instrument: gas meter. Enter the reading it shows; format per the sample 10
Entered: 824600
